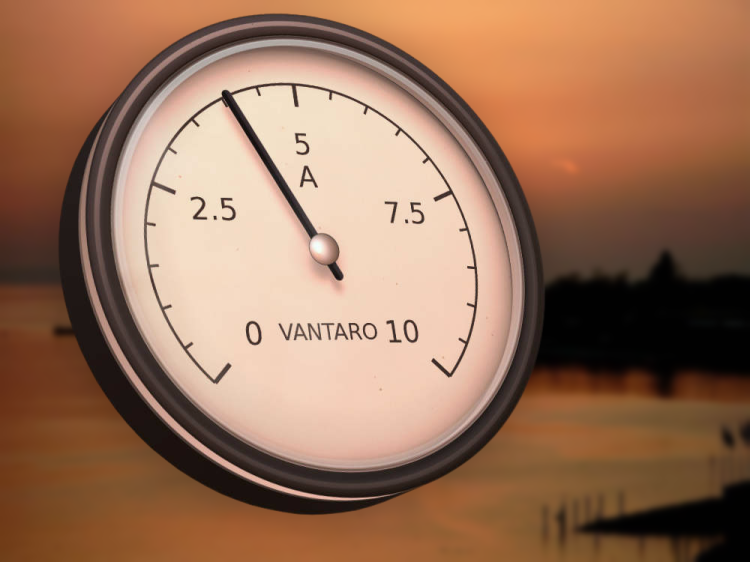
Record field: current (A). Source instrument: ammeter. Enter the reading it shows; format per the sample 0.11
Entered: 4
